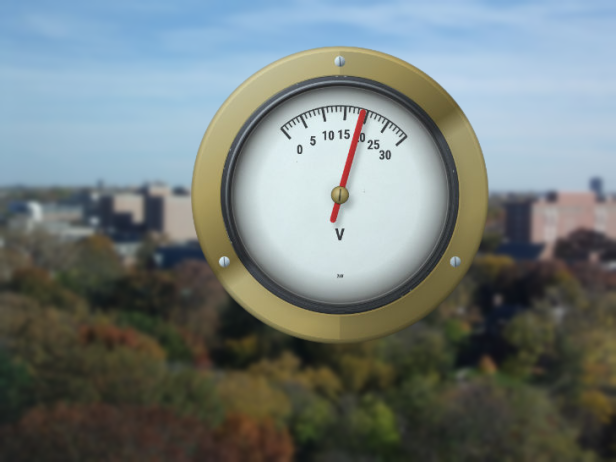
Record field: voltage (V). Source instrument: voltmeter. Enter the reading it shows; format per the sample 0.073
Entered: 19
